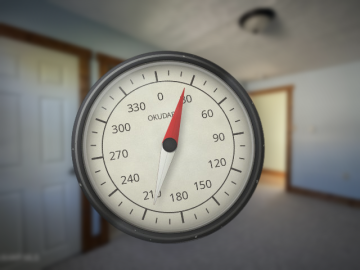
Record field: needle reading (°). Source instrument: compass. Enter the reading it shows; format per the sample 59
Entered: 25
